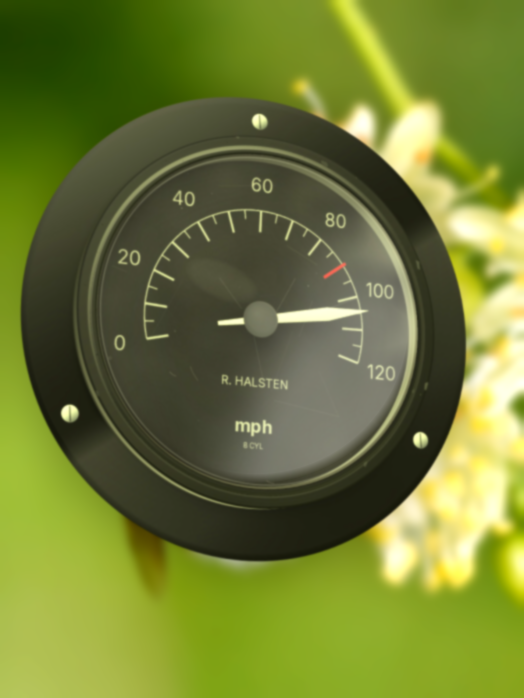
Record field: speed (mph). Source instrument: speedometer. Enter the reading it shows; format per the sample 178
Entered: 105
